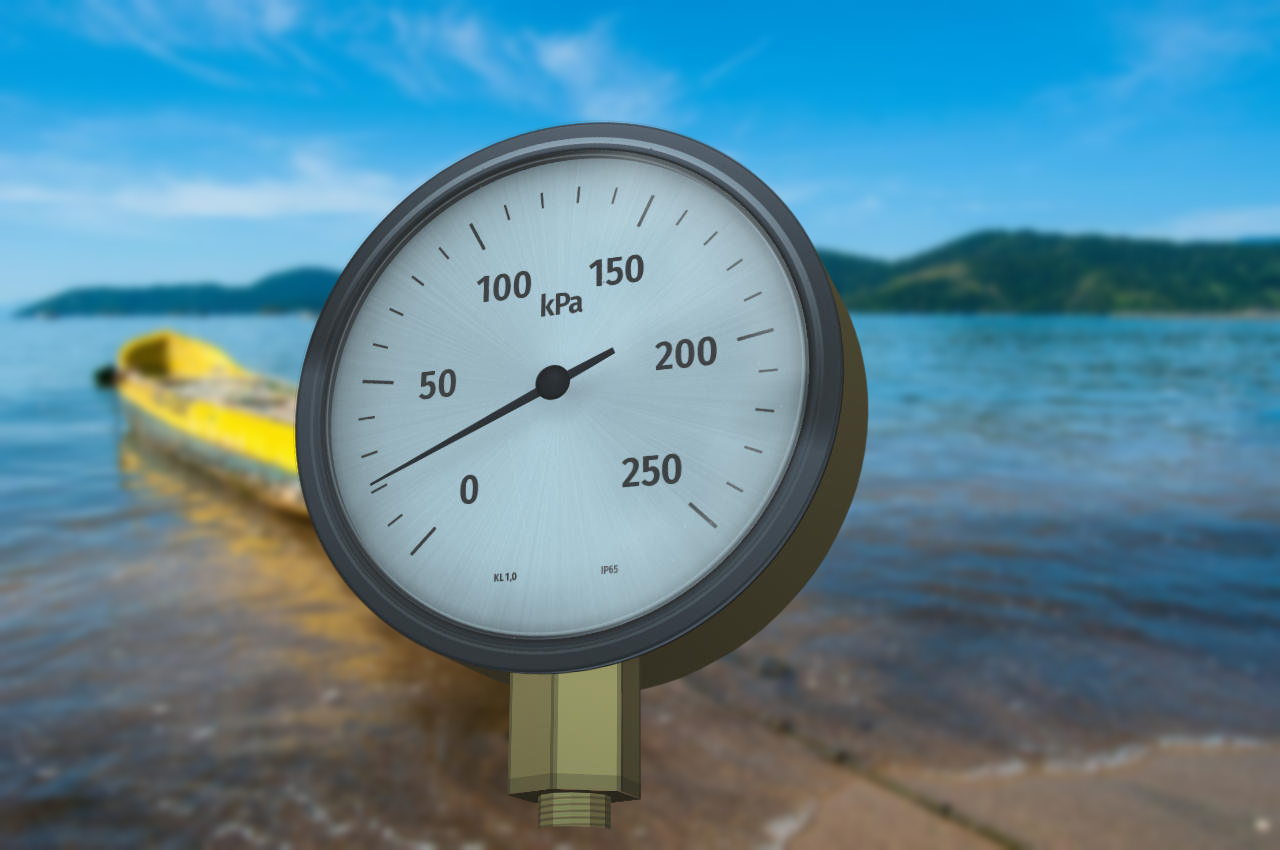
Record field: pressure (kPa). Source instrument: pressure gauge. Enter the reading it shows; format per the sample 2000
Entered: 20
